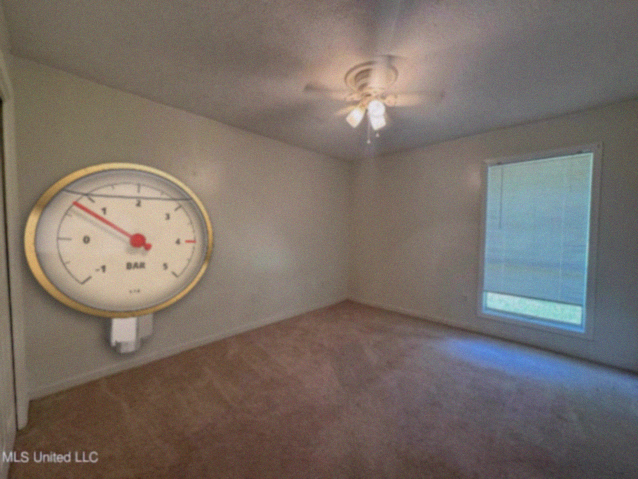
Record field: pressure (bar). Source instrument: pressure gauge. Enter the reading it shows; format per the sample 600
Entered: 0.75
